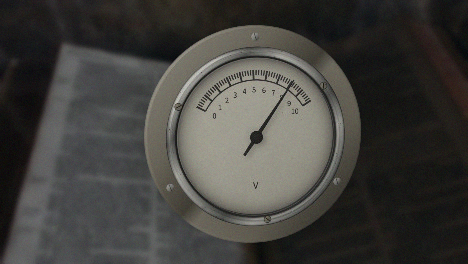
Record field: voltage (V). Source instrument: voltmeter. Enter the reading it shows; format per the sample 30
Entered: 8
